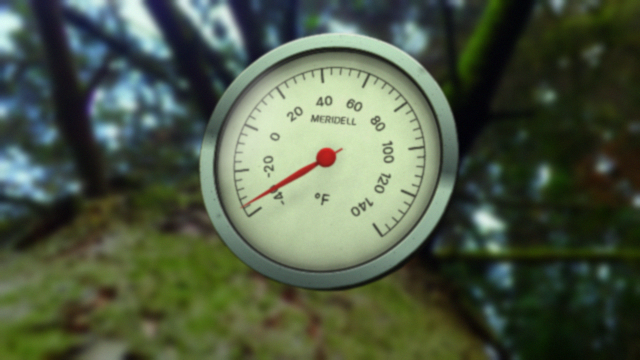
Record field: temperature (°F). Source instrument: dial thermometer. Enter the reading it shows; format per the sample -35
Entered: -36
